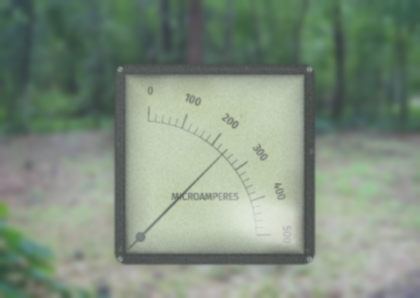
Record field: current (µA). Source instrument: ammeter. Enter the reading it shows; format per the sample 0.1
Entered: 240
